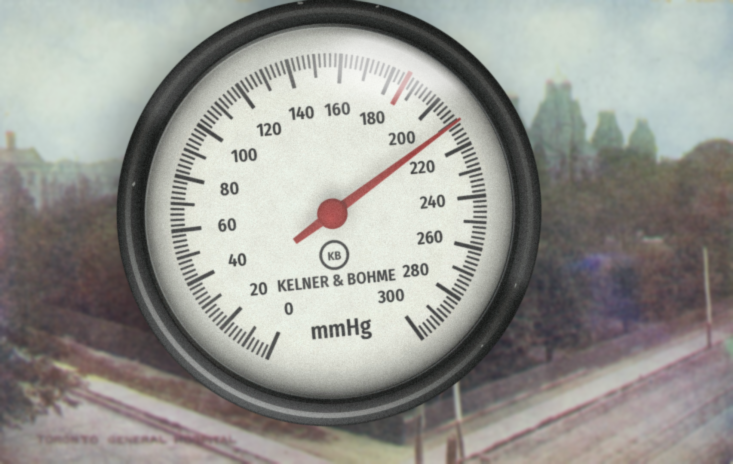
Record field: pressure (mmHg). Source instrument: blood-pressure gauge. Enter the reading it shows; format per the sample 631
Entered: 210
